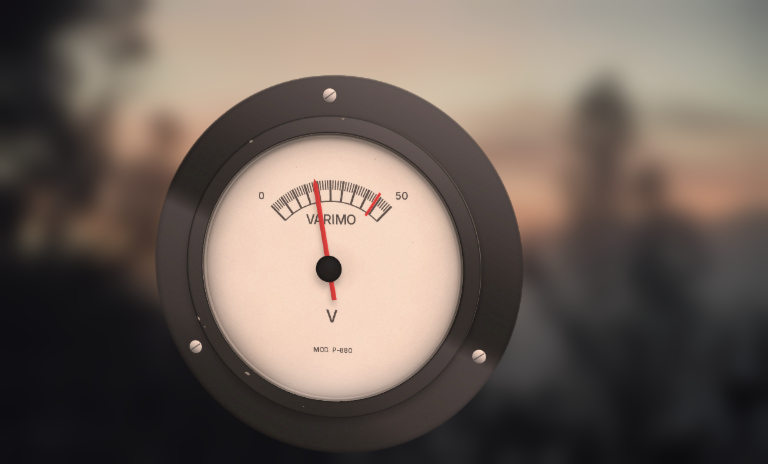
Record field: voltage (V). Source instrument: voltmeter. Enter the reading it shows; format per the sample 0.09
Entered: 20
